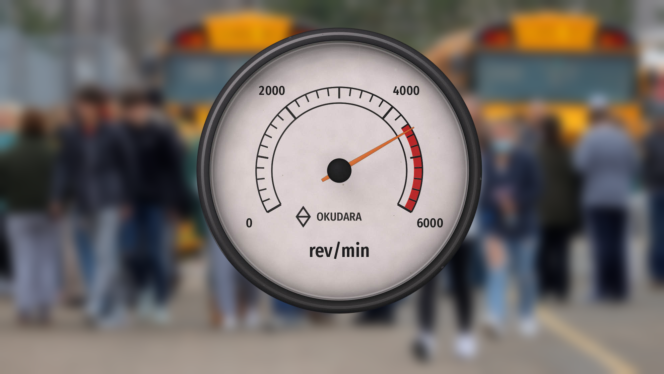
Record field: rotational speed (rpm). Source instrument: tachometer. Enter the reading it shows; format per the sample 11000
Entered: 4500
